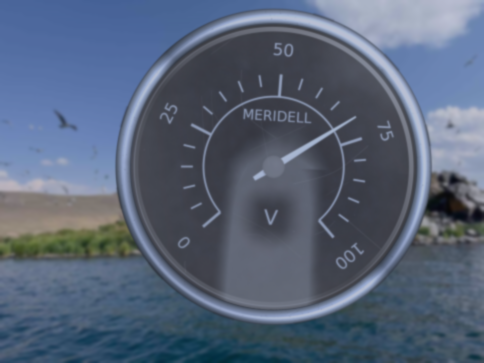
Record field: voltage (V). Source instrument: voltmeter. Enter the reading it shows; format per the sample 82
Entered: 70
